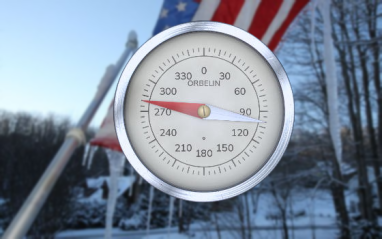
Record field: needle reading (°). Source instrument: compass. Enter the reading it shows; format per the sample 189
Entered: 280
